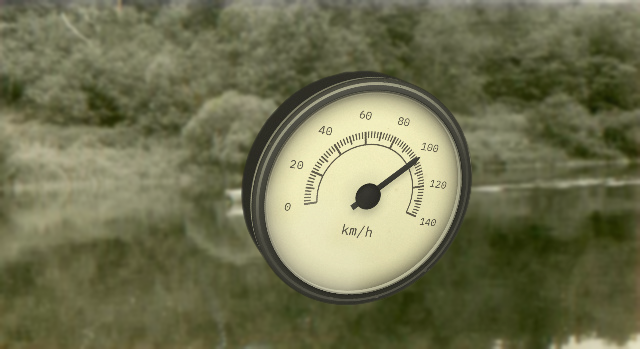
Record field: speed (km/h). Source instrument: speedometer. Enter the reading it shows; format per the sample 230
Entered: 100
